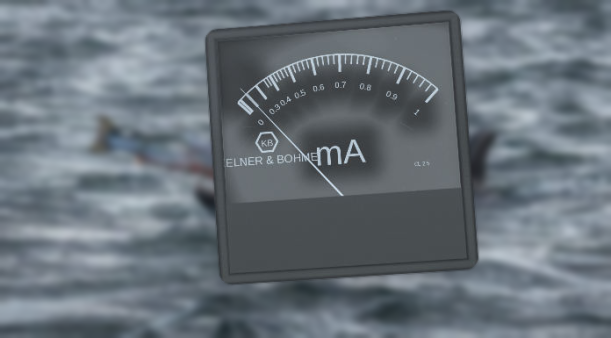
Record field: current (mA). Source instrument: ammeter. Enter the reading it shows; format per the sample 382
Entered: 0.2
